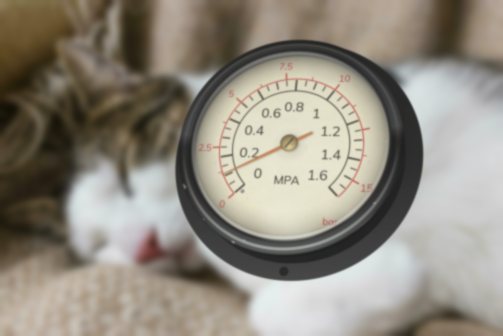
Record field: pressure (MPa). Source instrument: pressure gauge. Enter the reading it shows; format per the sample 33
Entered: 0.1
